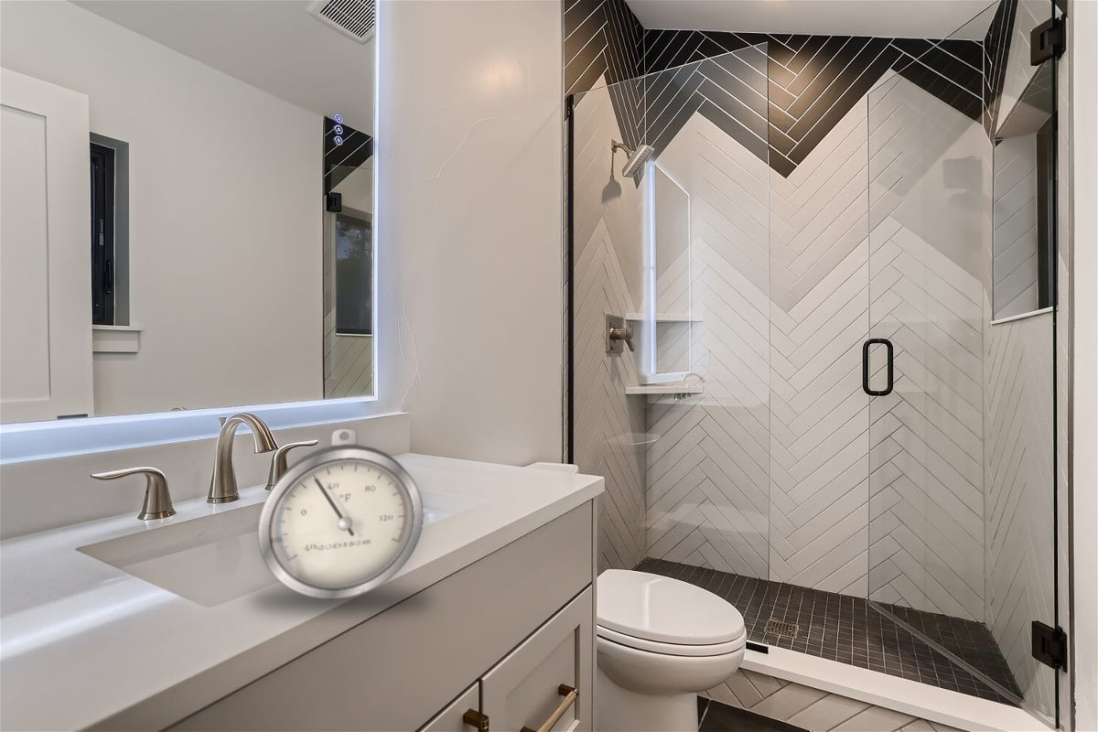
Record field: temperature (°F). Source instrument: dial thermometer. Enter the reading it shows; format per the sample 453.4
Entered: 30
